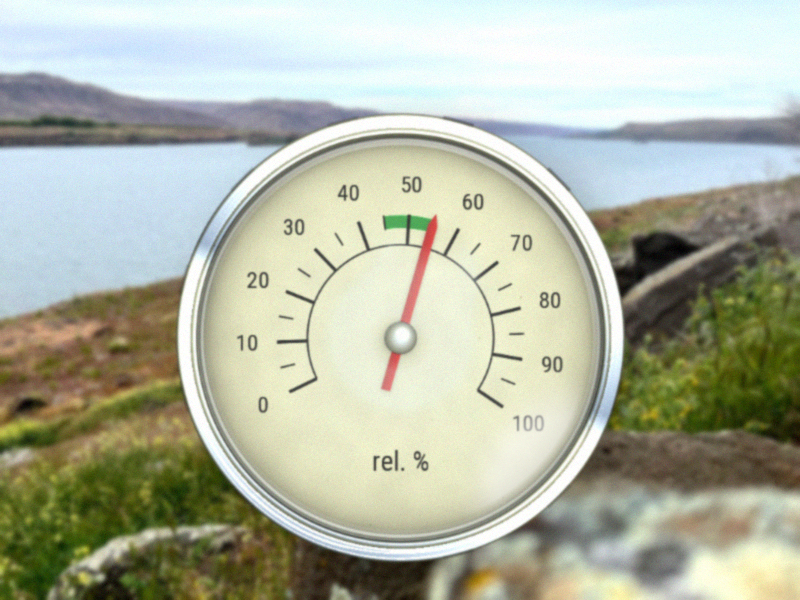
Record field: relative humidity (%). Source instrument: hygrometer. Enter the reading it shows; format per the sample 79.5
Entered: 55
